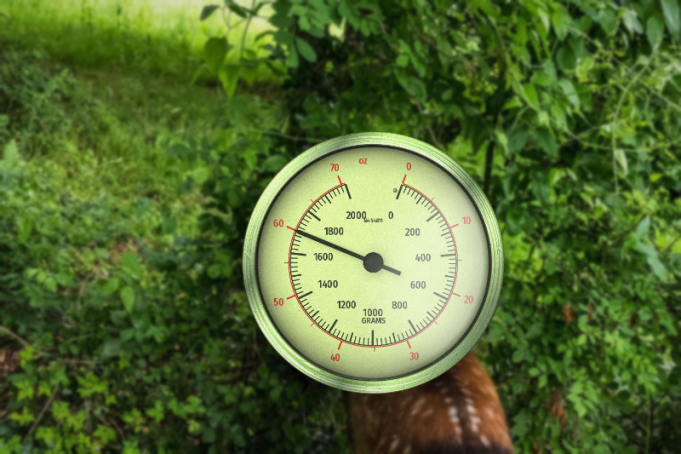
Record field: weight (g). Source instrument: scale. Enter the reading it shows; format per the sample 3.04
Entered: 1700
